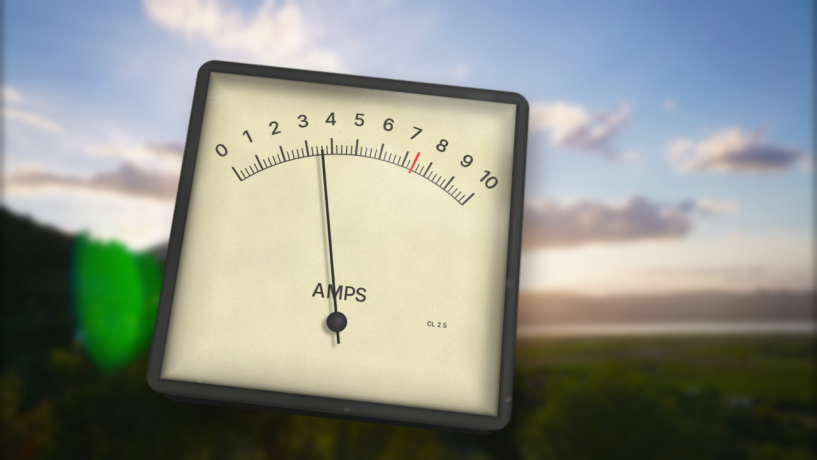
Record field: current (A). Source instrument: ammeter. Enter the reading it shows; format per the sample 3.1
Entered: 3.6
